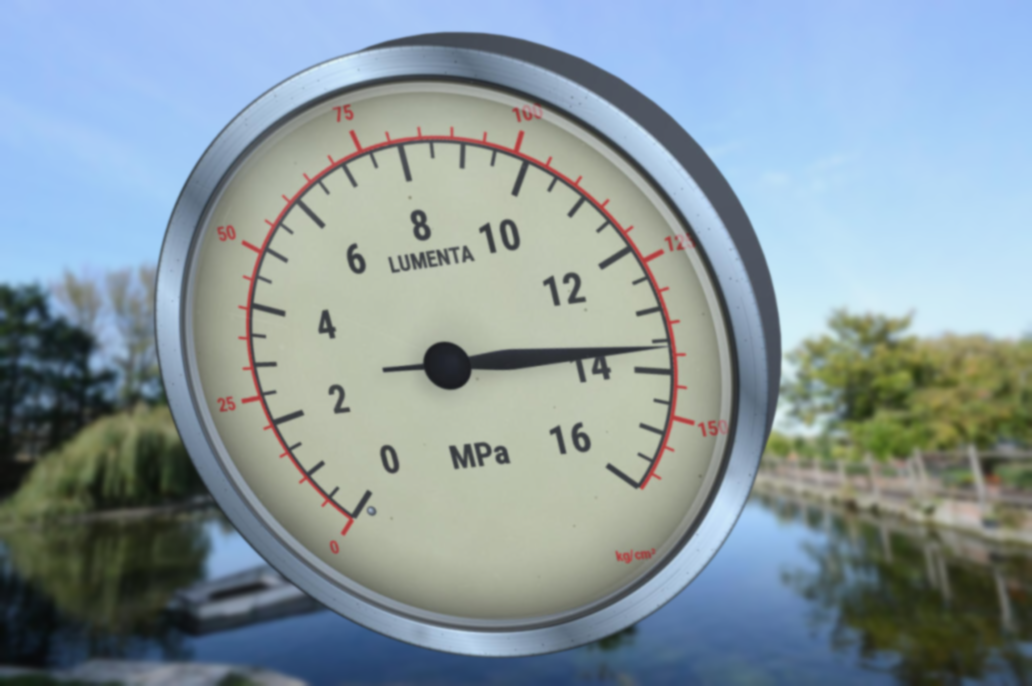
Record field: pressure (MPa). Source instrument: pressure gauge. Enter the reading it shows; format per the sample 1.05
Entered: 13.5
